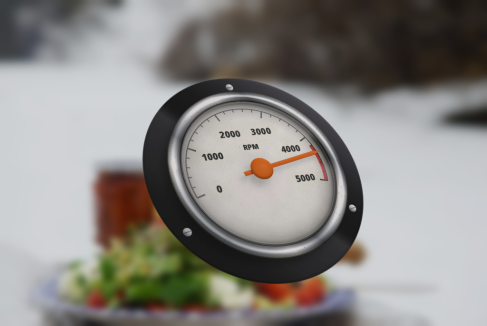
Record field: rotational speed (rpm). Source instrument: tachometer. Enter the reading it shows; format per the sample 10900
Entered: 4400
